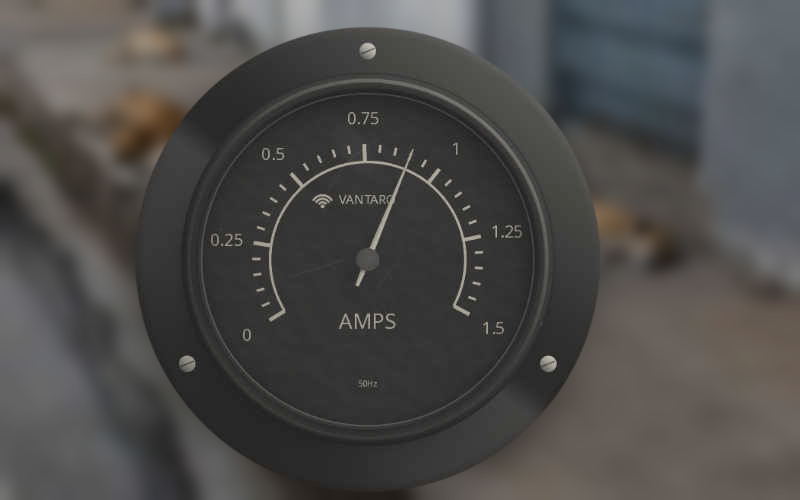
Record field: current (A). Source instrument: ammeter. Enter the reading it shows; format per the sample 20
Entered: 0.9
